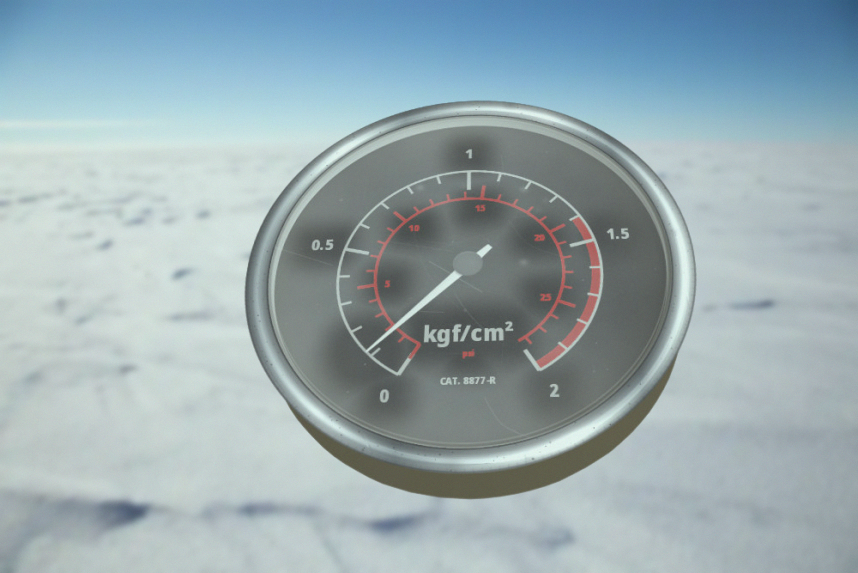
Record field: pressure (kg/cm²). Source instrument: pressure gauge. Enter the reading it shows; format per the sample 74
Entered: 0.1
